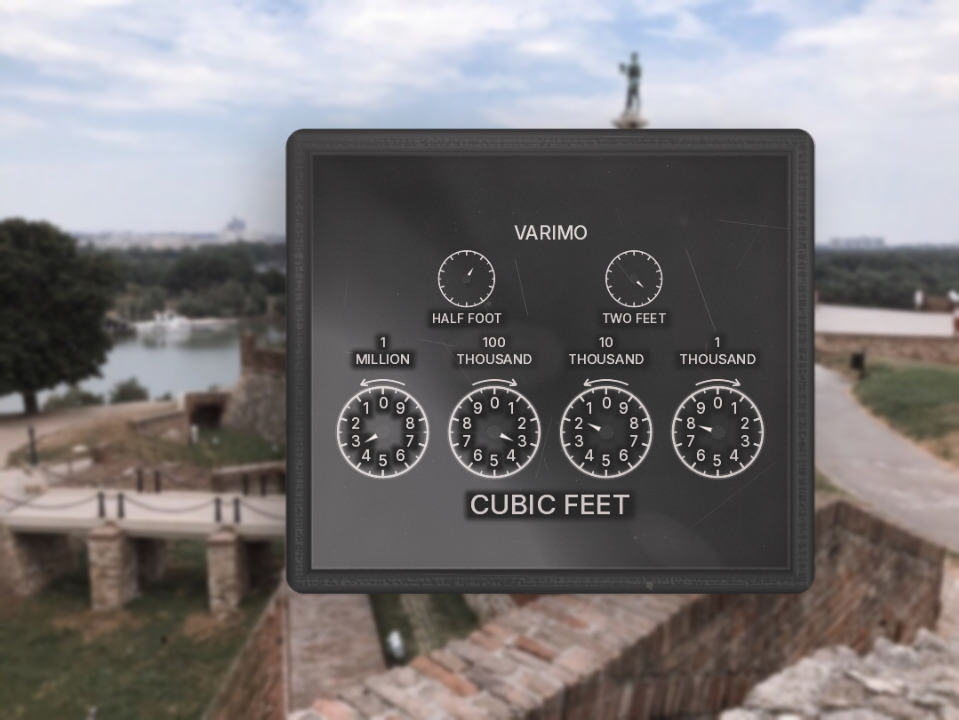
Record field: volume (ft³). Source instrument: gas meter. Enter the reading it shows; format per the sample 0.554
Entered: 331800
